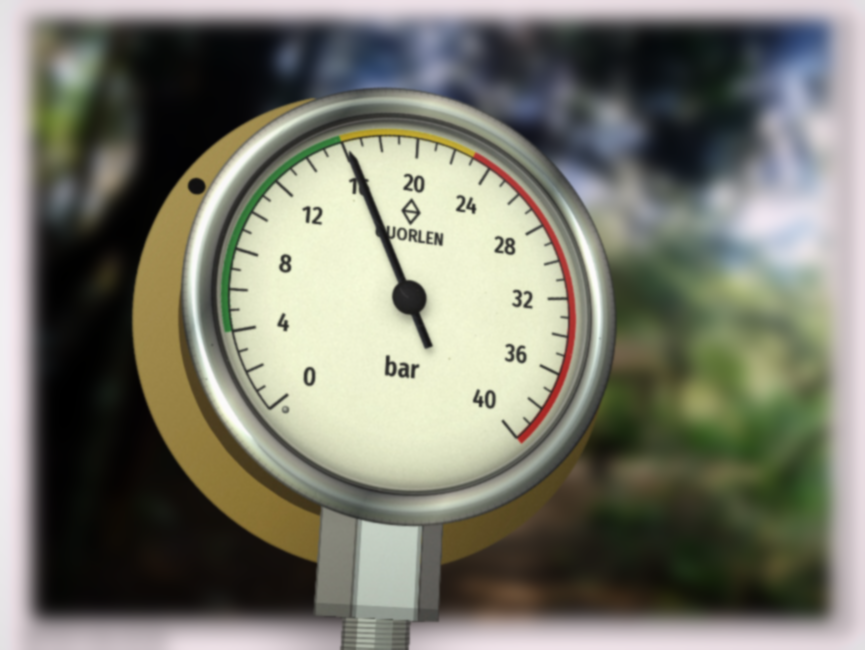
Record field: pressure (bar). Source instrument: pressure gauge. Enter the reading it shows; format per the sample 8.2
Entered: 16
